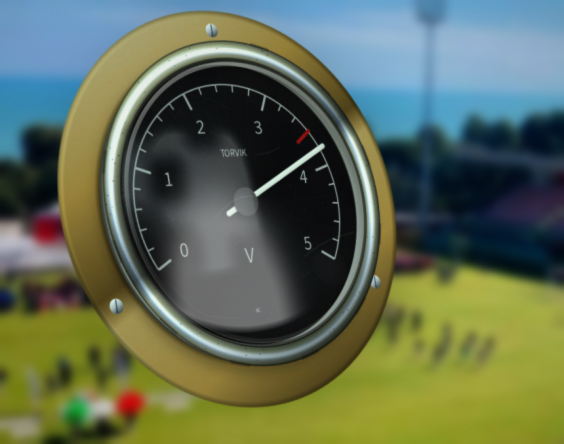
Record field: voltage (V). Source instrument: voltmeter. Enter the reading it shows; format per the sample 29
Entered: 3.8
